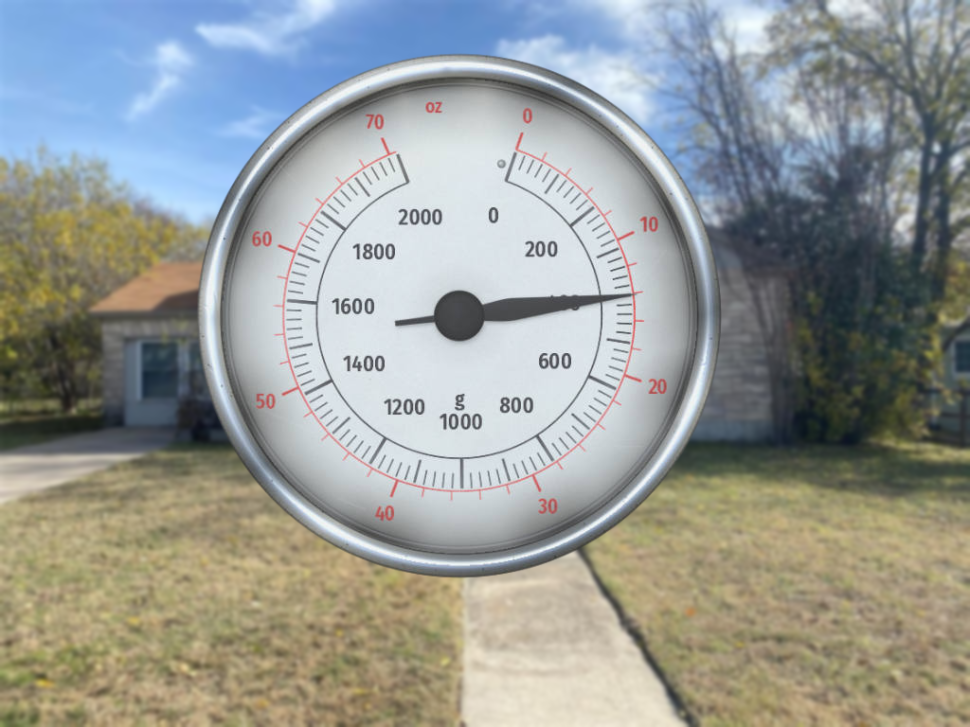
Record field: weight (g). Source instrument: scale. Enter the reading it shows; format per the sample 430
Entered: 400
